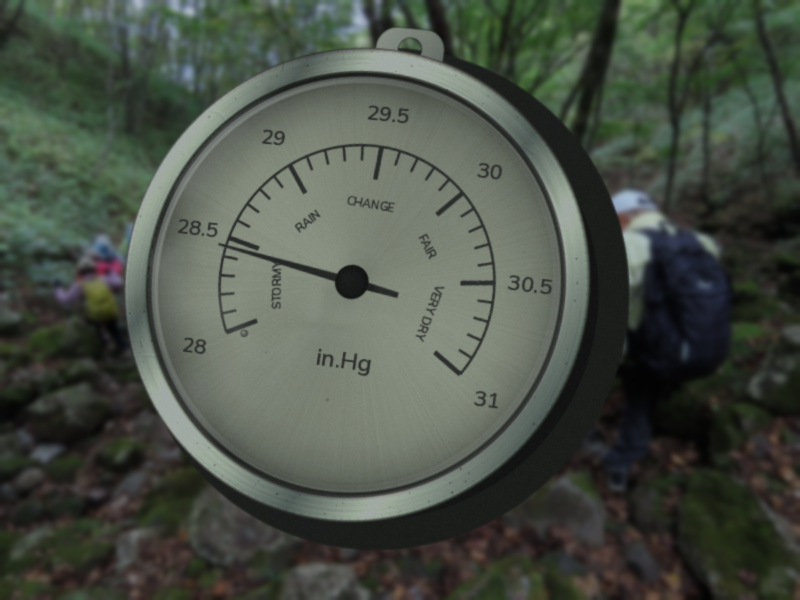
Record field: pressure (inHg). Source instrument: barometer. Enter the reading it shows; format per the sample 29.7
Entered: 28.45
